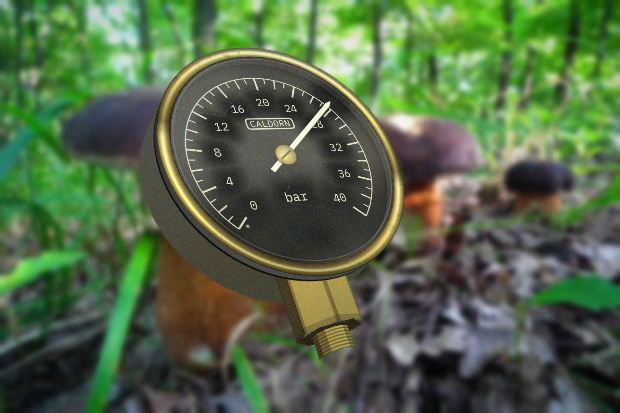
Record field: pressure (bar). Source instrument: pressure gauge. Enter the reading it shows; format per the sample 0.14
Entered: 27.5
